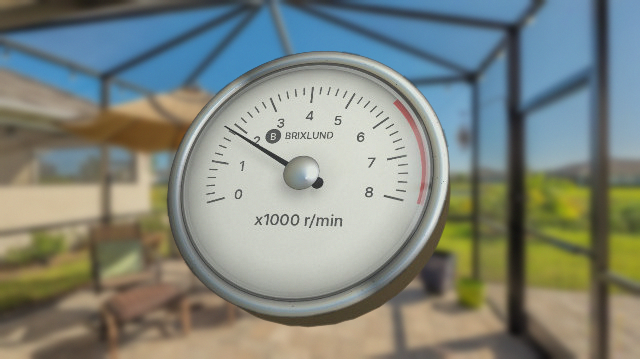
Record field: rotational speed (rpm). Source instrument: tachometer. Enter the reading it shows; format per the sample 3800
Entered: 1800
